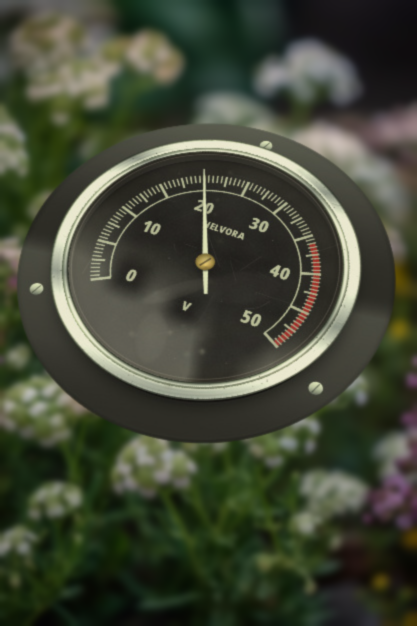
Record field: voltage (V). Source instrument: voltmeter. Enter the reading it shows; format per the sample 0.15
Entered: 20
